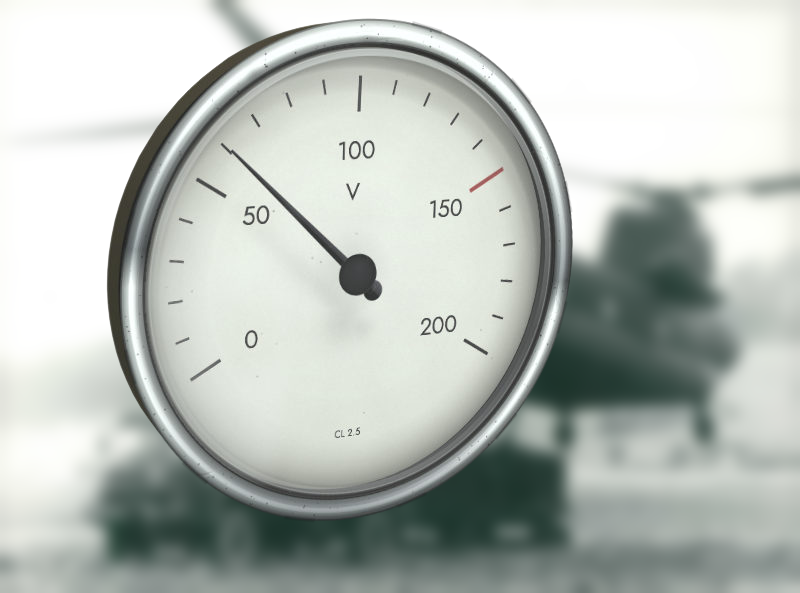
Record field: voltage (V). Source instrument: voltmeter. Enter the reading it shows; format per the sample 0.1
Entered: 60
